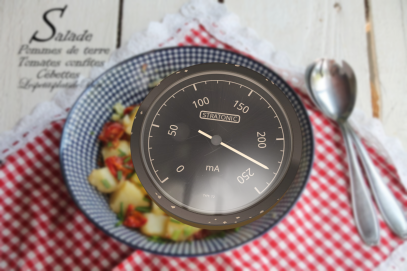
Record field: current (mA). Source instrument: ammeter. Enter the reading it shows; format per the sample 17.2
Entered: 230
